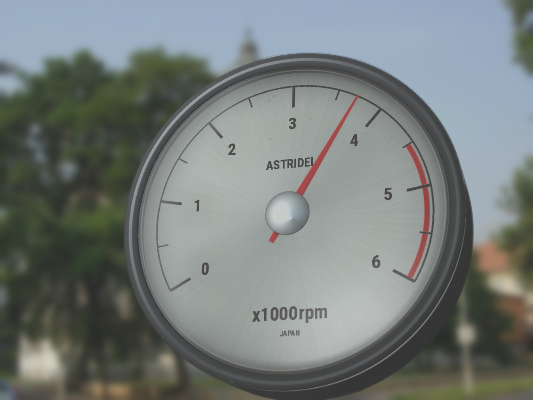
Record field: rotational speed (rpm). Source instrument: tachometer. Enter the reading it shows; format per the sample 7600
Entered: 3750
